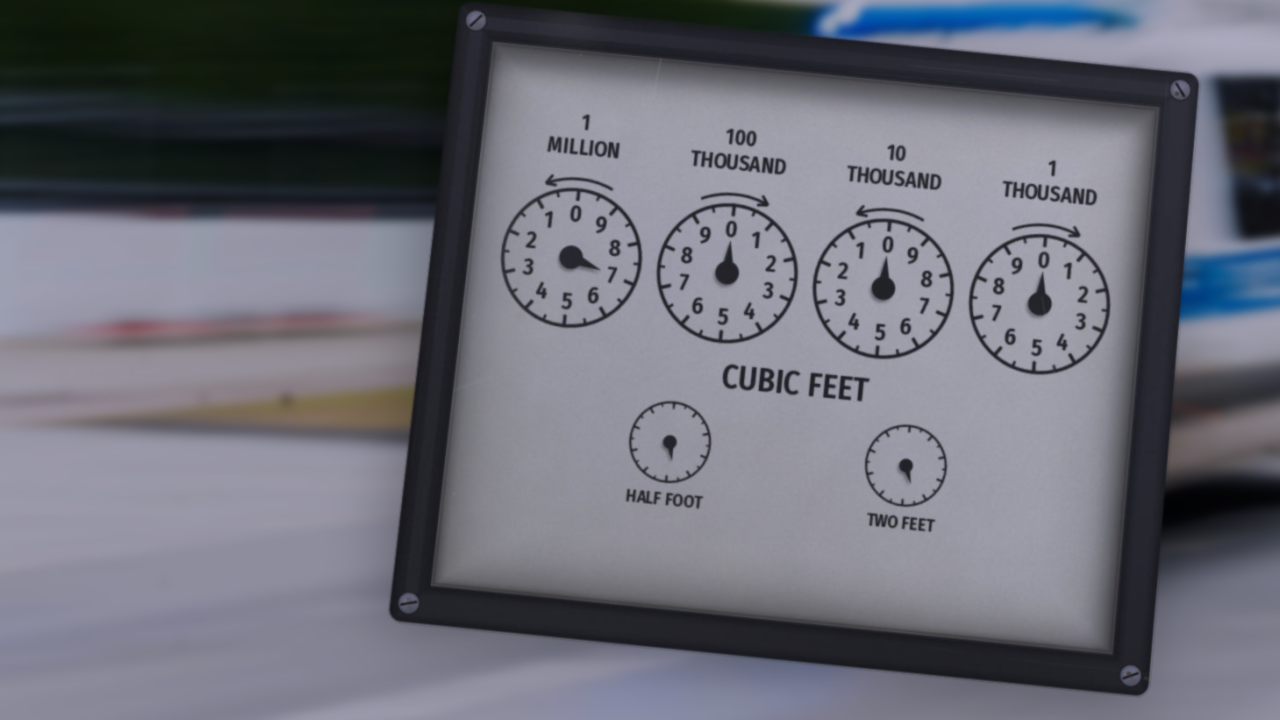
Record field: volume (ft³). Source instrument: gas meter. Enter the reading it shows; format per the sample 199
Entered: 700000
